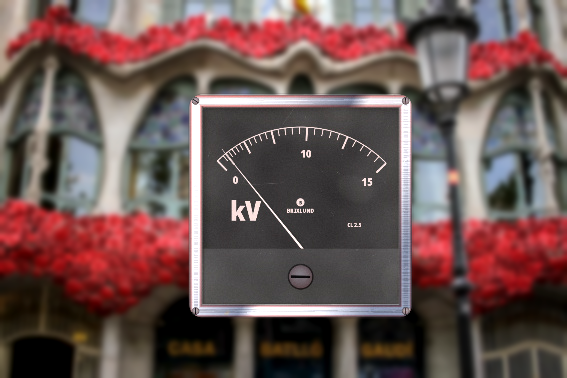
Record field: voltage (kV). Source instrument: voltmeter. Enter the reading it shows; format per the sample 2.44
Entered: 2.5
